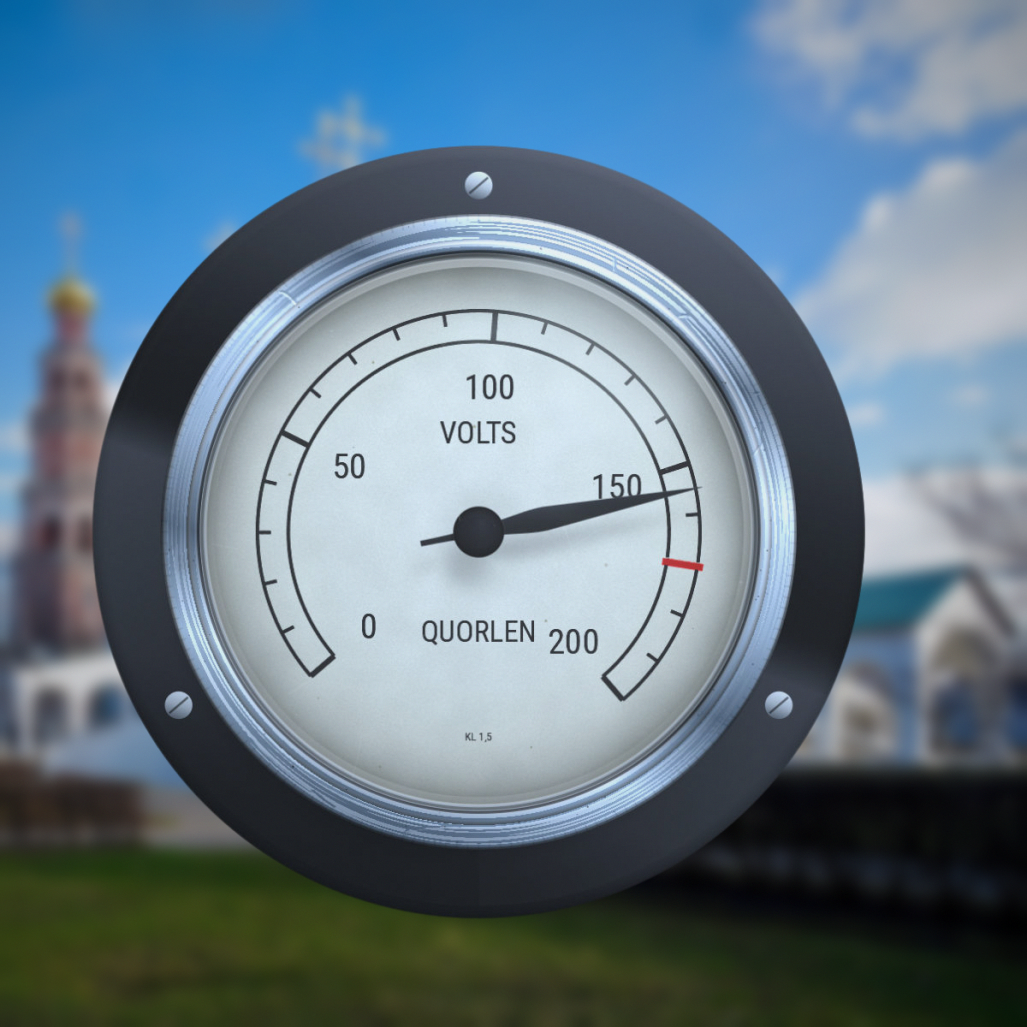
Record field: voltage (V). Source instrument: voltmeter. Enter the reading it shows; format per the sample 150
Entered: 155
